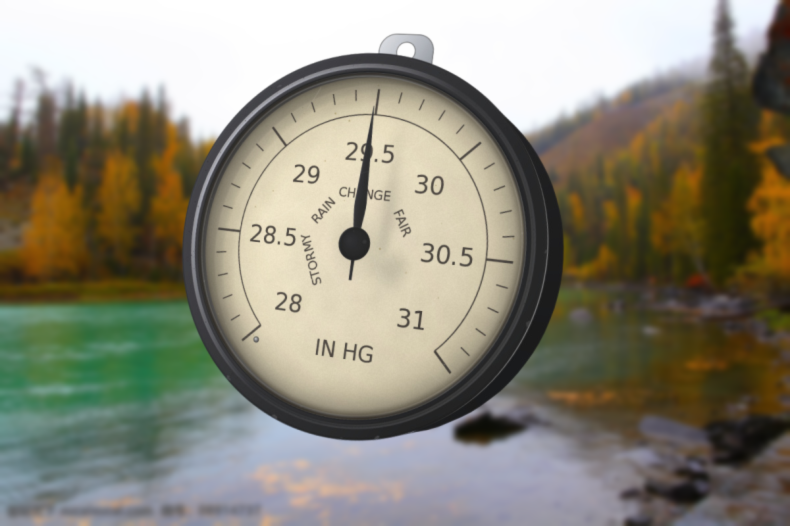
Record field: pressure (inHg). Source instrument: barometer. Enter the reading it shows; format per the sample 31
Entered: 29.5
